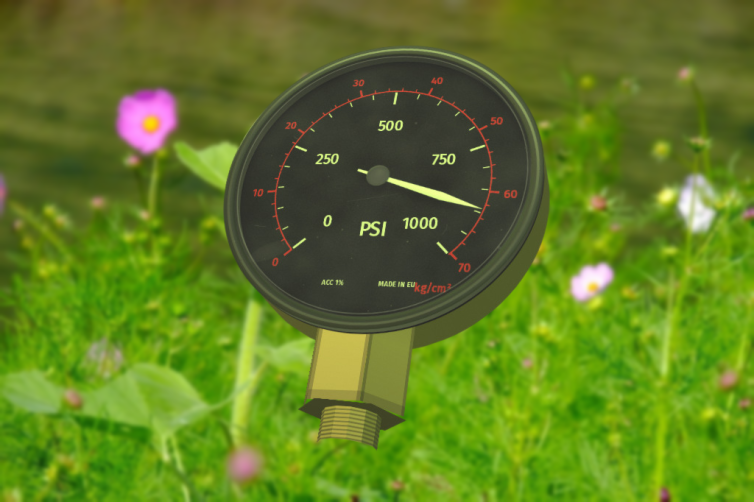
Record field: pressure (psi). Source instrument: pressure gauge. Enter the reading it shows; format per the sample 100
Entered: 900
